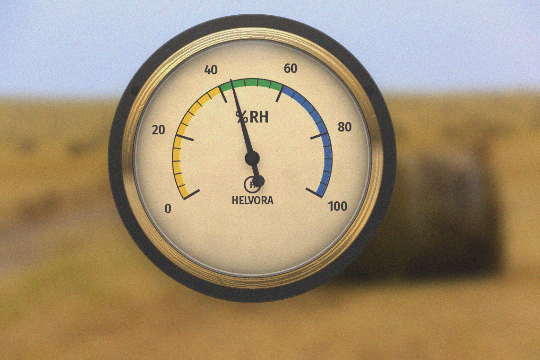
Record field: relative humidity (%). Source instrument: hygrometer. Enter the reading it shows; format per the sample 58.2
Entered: 44
